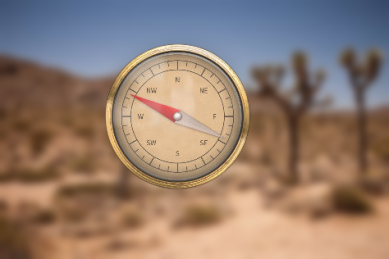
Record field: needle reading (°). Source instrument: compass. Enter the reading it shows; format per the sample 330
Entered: 295
